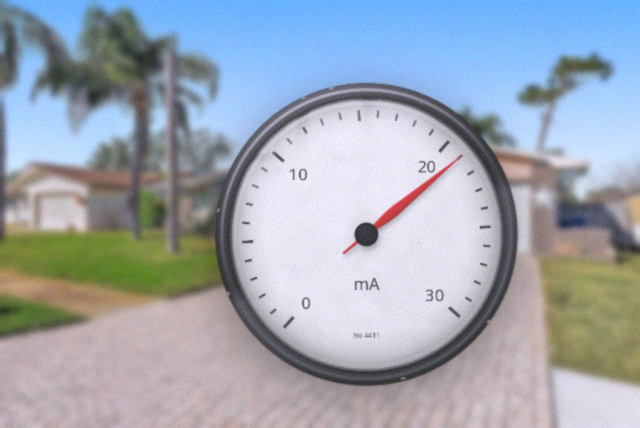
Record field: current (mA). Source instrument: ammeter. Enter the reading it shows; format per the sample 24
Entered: 21
